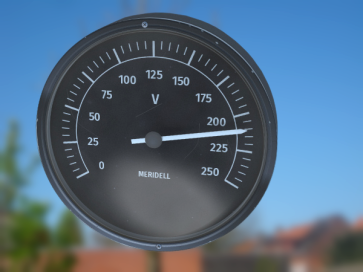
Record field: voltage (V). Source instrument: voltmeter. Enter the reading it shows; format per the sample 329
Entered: 210
